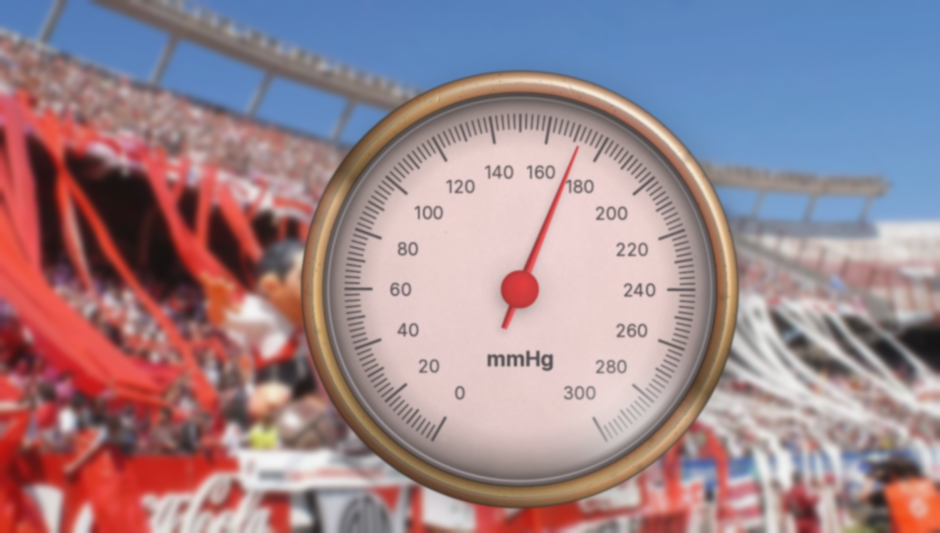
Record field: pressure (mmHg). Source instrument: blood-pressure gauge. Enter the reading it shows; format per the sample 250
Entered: 172
